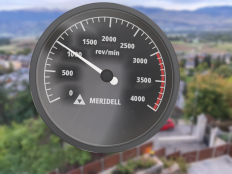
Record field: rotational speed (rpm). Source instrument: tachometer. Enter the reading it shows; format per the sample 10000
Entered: 1000
